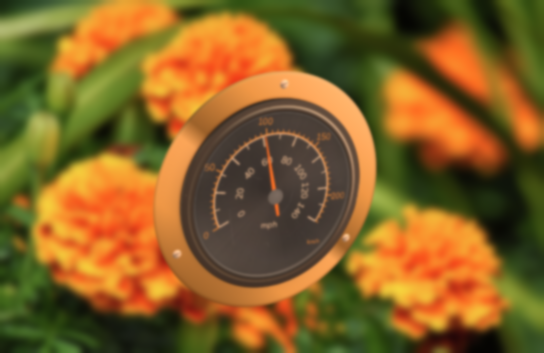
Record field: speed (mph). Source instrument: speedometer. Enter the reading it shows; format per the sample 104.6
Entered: 60
